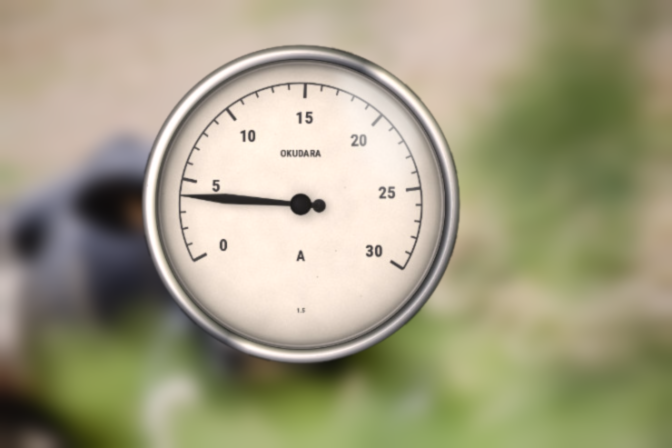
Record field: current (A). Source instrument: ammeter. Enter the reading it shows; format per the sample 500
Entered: 4
